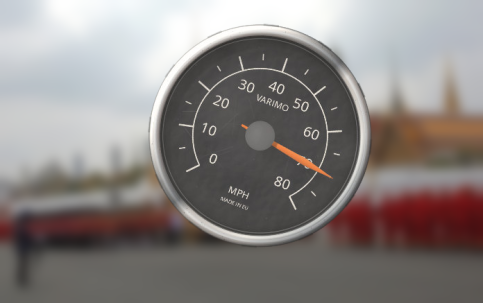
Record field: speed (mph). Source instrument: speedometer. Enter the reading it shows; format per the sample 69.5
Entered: 70
